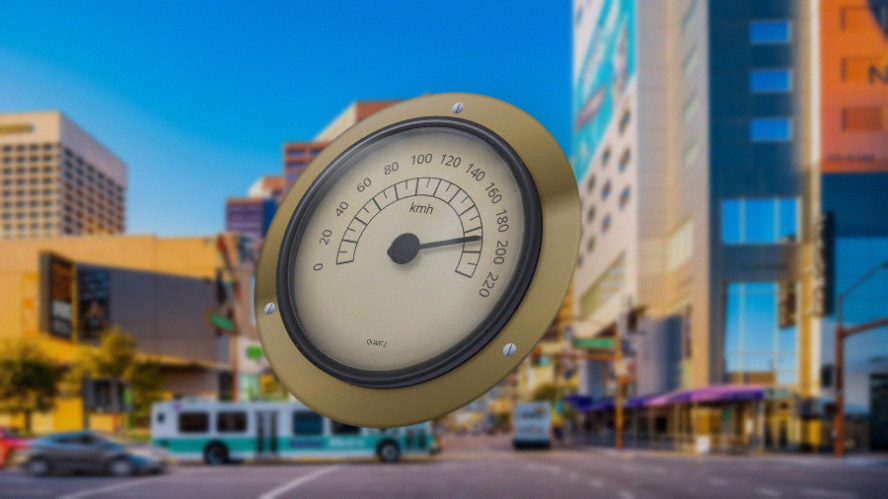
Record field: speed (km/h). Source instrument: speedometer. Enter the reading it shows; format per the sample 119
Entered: 190
